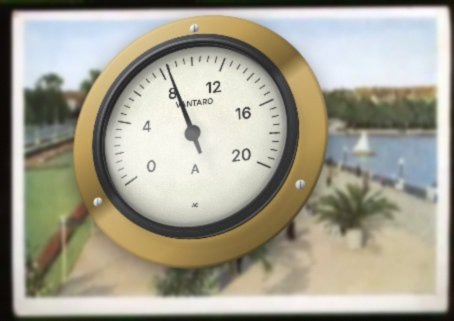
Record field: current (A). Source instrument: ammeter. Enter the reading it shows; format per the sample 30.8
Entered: 8.5
